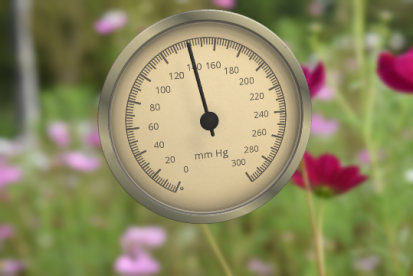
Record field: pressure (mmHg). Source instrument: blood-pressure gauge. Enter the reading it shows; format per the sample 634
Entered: 140
